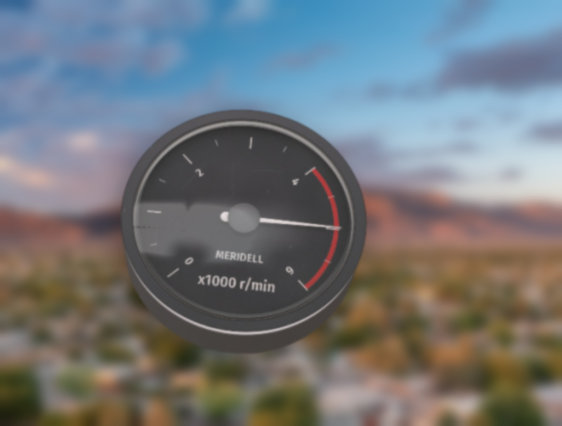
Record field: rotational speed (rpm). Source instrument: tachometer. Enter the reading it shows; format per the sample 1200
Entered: 5000
